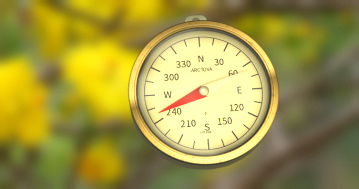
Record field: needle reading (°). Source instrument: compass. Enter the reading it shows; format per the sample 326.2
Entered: 247.5
